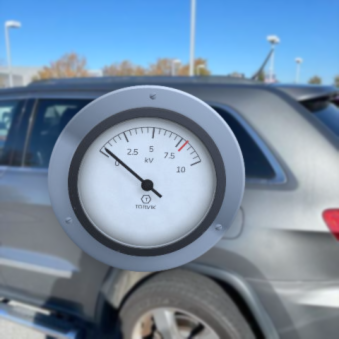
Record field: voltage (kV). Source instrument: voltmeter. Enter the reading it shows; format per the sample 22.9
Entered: 0.5
